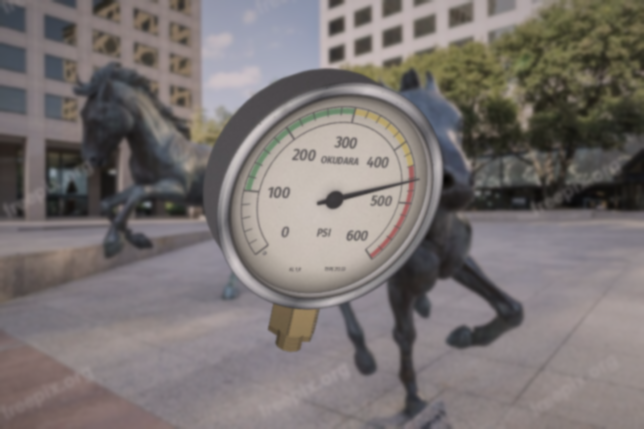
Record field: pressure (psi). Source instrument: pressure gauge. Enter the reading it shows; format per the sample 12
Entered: 460
